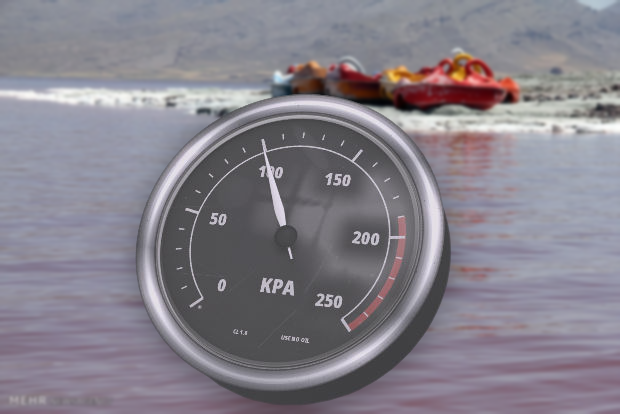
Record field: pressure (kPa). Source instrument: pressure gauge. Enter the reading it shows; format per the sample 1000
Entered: 100
